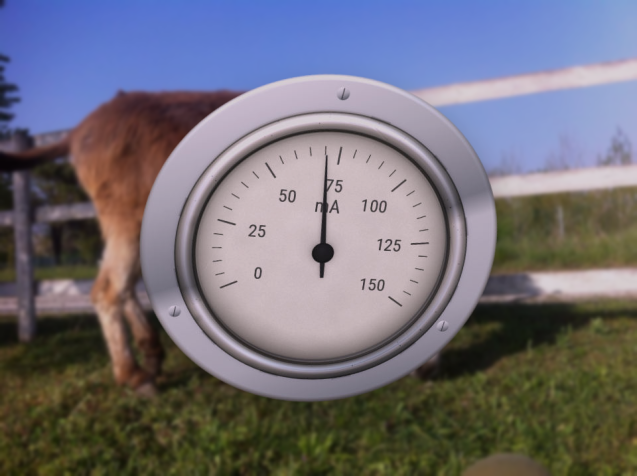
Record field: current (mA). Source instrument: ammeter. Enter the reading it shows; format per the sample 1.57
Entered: 70
